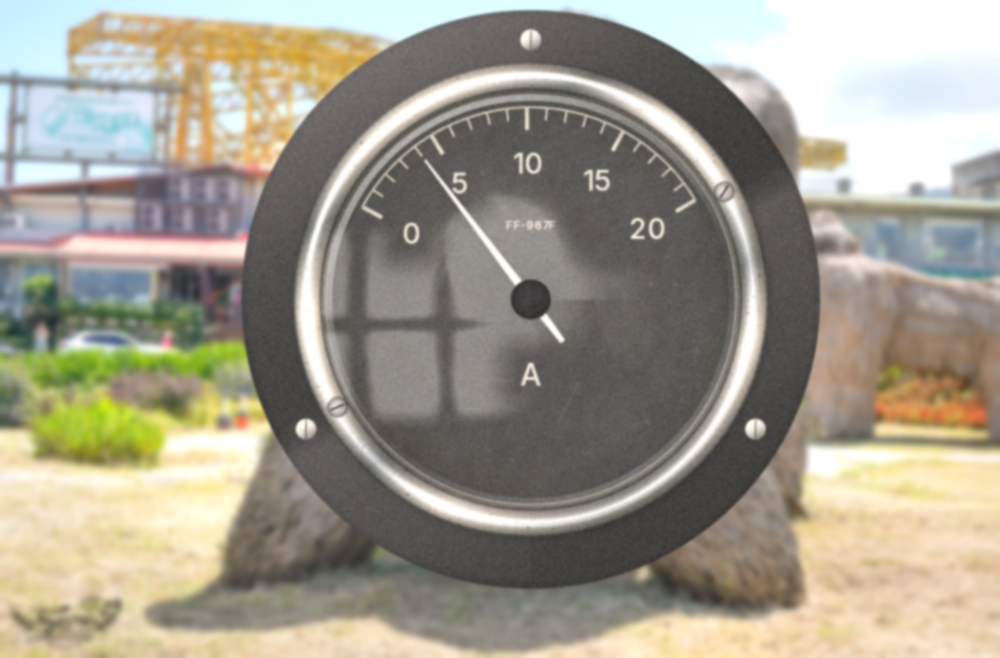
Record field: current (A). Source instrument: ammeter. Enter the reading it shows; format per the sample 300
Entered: 4
